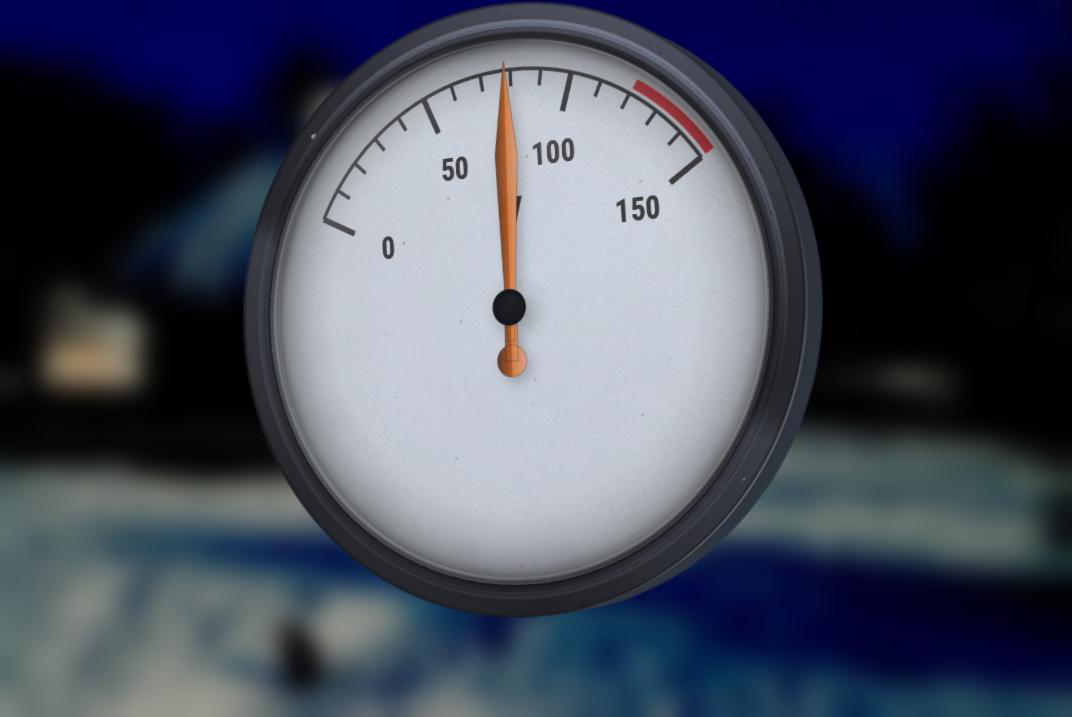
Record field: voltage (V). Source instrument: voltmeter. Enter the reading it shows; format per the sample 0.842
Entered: 80
